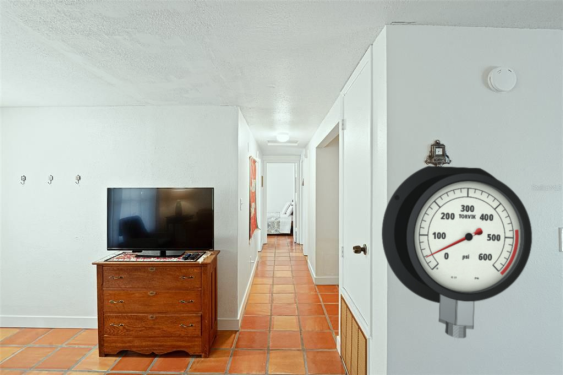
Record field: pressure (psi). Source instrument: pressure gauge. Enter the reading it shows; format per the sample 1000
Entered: 40
